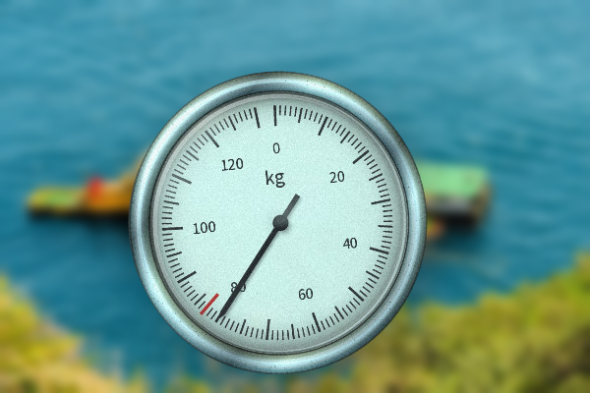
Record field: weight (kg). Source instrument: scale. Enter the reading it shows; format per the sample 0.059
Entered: 80
